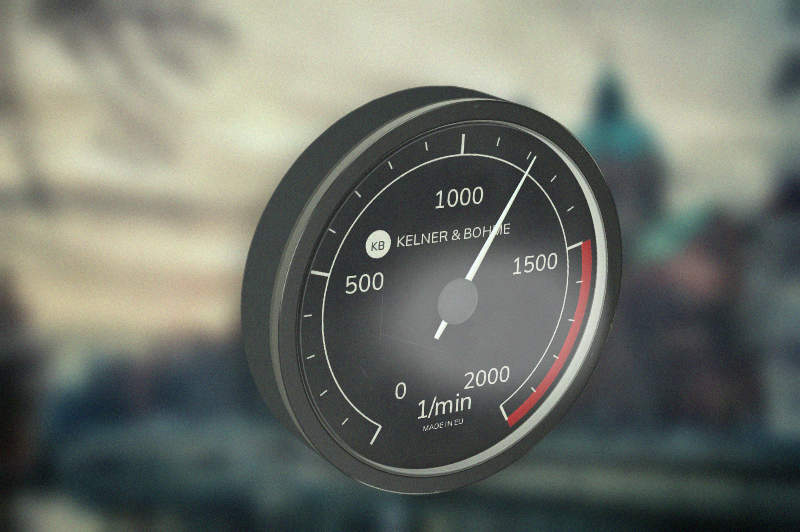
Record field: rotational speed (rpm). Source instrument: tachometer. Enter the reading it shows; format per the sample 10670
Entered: 1200
